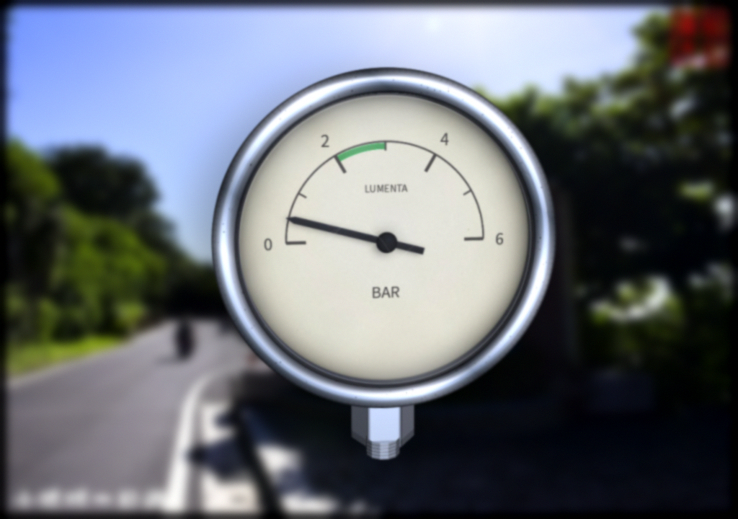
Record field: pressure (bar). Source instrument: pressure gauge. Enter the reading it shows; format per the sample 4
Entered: 0.5
